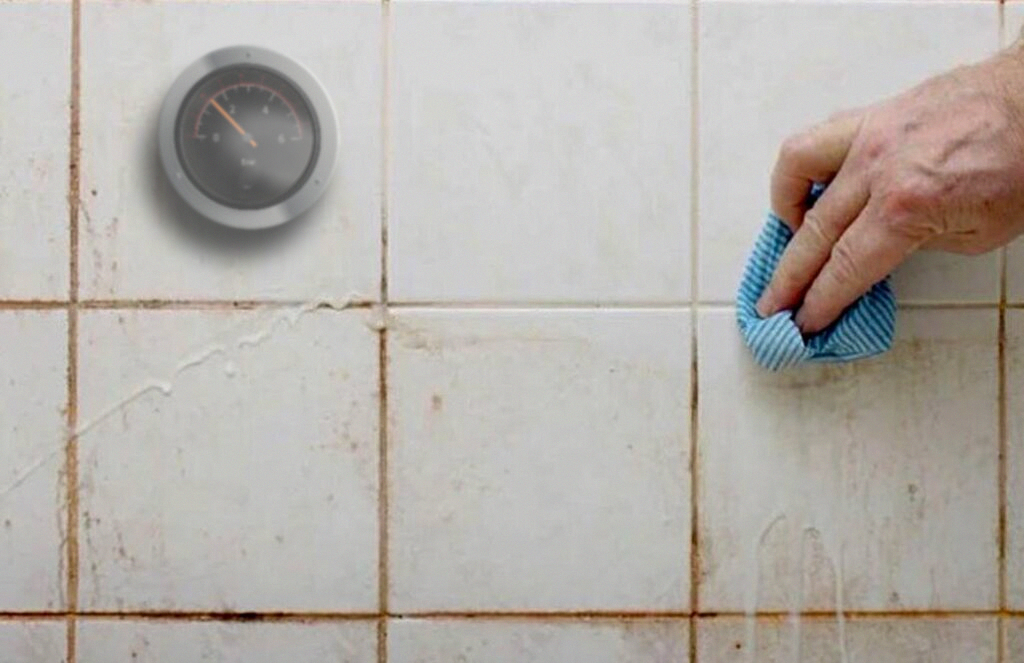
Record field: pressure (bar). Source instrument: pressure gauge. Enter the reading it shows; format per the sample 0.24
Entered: 1.5
